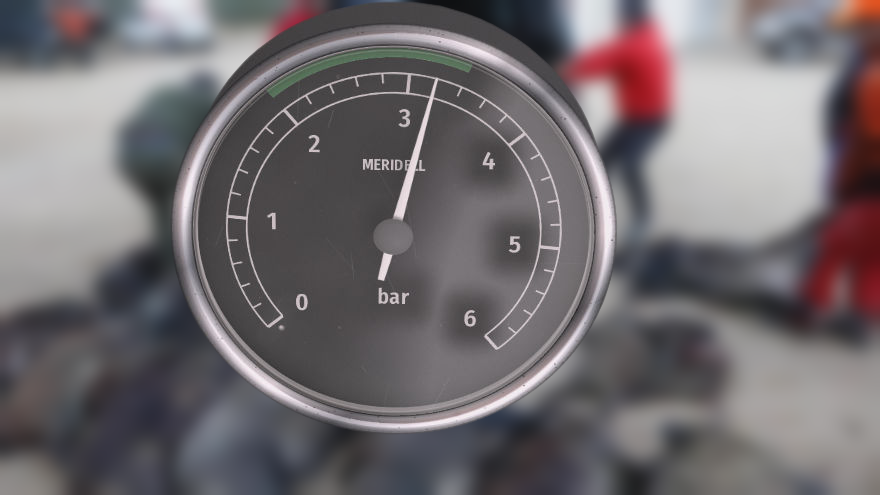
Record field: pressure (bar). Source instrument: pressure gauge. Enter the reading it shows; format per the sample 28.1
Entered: 3.2
